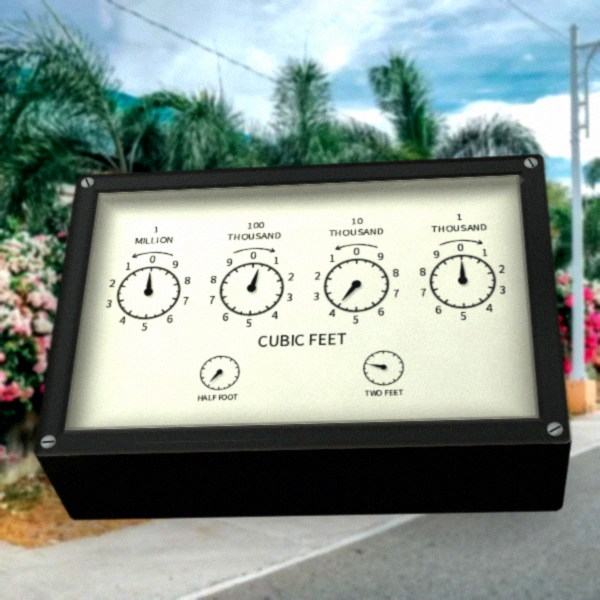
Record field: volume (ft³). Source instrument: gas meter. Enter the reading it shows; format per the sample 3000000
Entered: 4000
